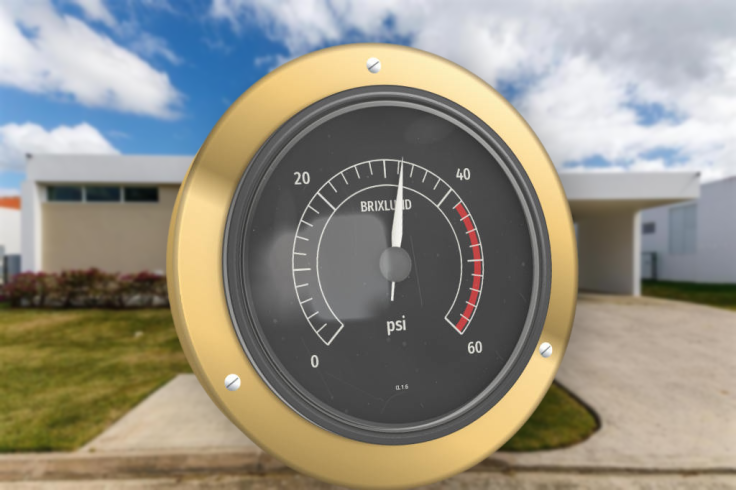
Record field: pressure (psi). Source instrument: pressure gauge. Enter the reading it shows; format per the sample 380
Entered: 32
